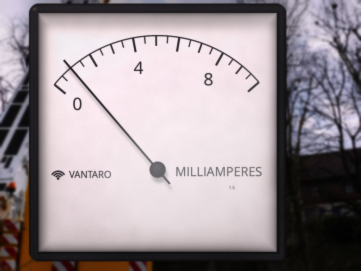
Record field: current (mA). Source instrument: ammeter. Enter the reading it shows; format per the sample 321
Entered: 1
